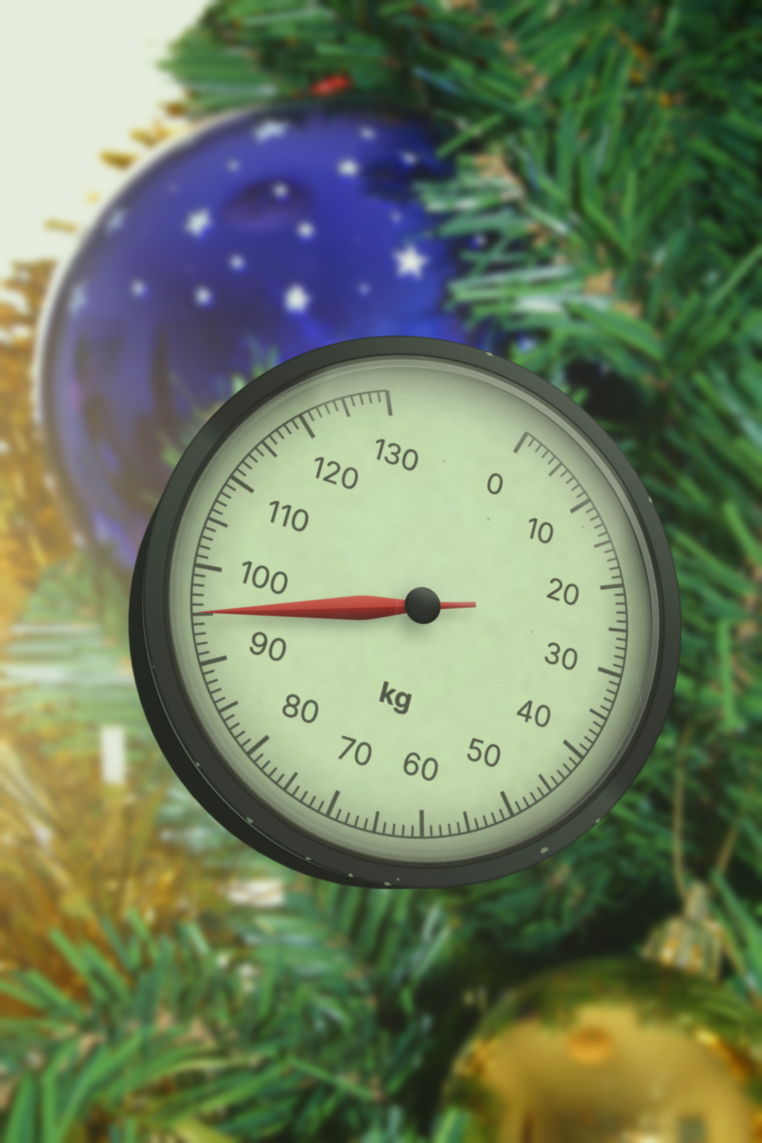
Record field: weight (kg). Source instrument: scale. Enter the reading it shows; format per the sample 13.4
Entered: 95
